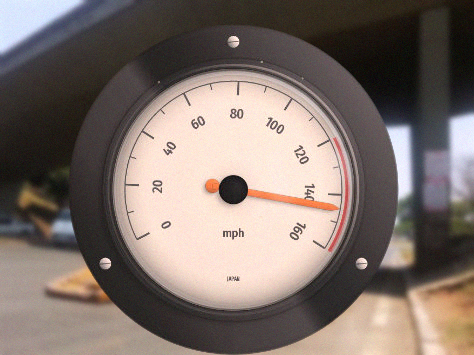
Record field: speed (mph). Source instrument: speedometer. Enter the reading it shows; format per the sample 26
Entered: 145
